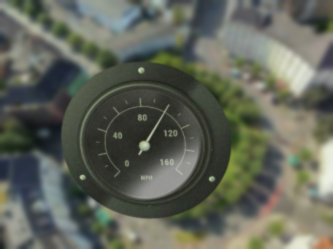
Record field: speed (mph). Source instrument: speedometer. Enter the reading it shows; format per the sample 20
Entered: 100
